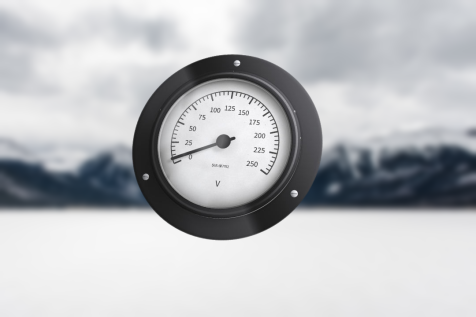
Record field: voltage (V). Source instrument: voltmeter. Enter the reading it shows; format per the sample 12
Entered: 5
